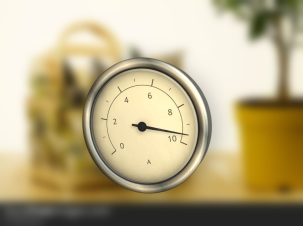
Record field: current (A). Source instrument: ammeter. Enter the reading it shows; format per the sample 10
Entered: 9.5
